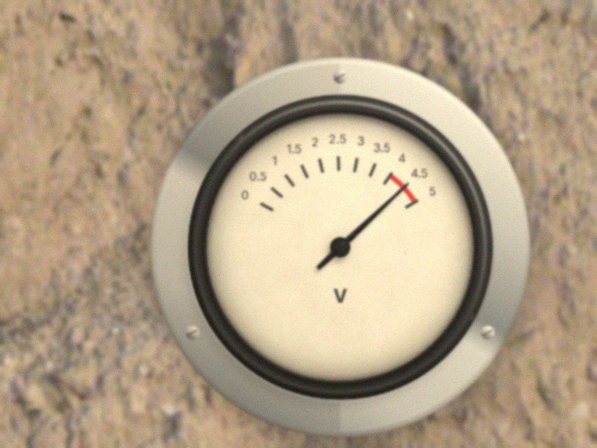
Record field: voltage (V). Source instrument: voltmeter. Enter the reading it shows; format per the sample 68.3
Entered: 4.5
